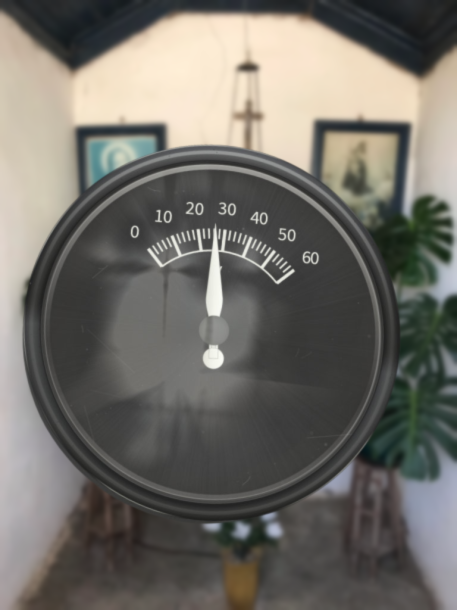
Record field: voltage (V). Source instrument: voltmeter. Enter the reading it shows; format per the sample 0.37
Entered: 26
